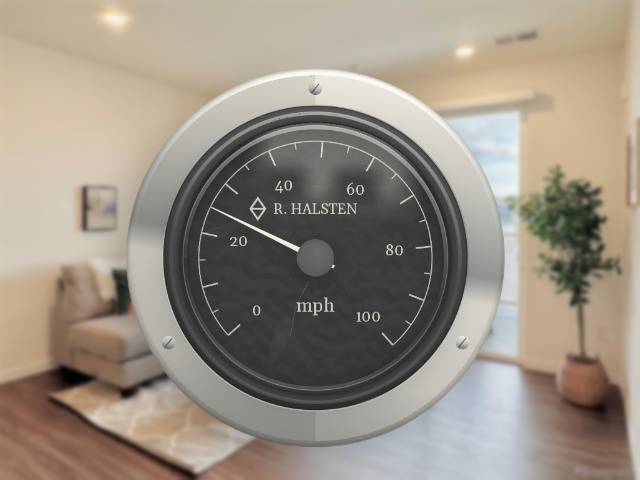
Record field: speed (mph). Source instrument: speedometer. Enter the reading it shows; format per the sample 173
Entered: 25
